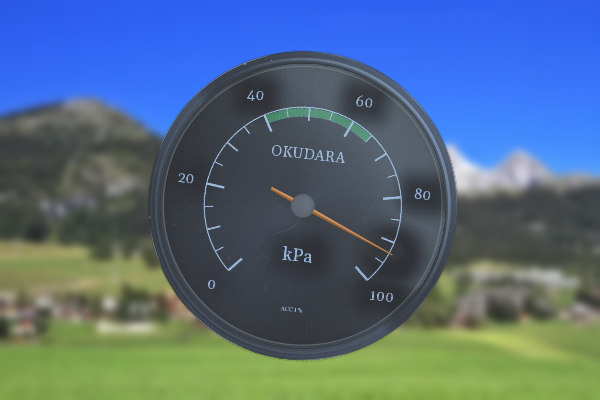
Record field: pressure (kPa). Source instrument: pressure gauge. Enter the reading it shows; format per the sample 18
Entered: 92.5
